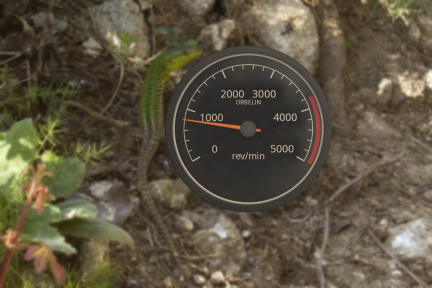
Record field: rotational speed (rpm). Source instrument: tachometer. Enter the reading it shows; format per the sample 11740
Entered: 800
